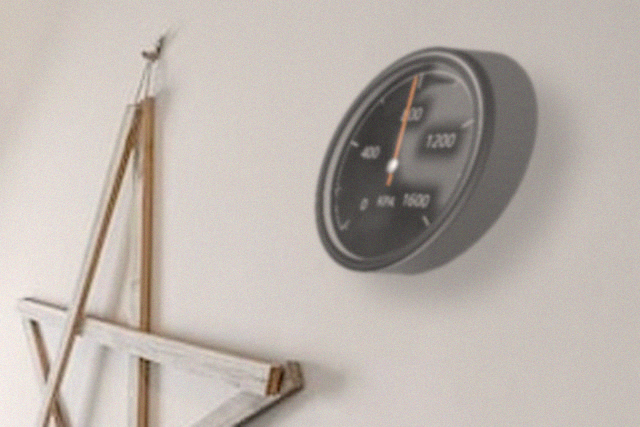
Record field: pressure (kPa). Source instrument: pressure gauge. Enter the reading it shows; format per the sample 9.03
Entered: 800
